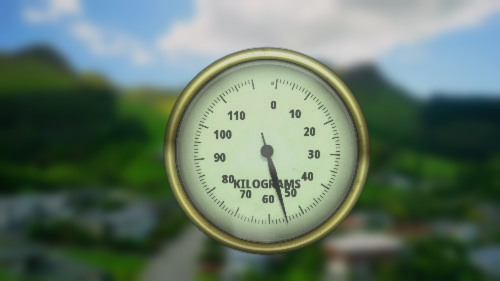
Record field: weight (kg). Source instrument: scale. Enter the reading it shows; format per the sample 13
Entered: 55
